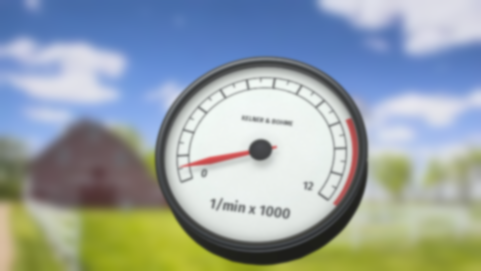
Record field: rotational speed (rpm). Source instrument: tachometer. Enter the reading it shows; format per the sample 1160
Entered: 500
